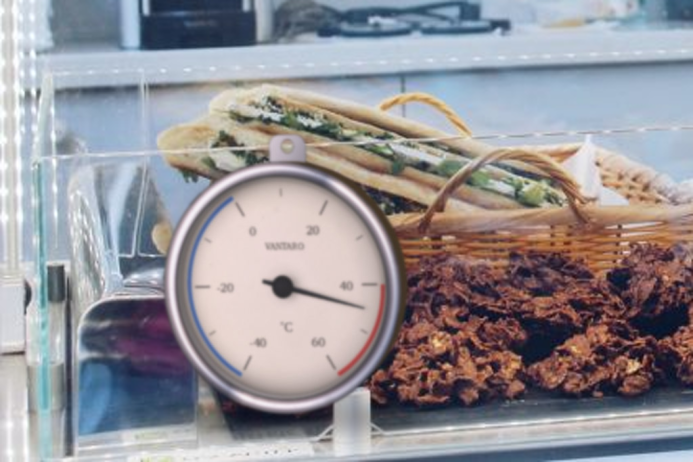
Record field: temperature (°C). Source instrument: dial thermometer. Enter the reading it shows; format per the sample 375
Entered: 45
